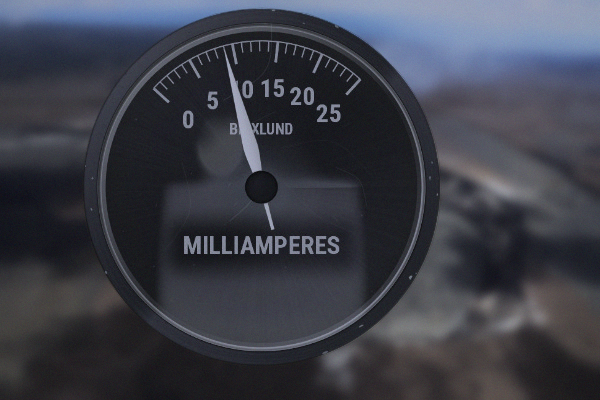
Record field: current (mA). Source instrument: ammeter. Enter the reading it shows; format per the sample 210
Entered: 9
